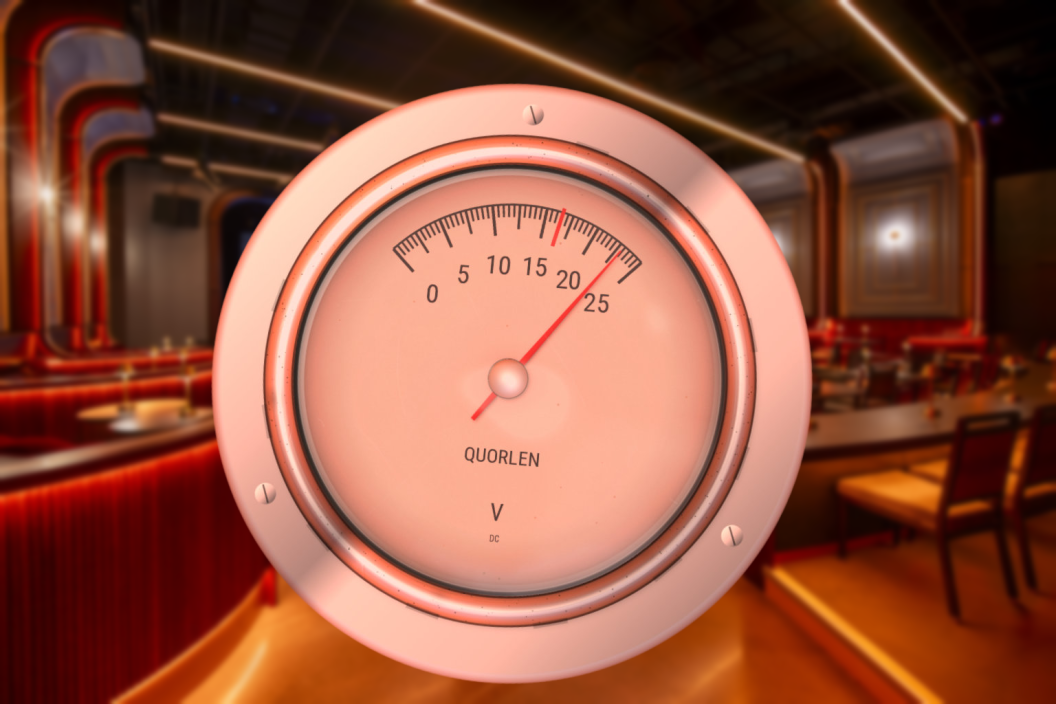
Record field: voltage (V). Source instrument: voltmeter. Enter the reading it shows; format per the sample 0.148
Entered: 23
